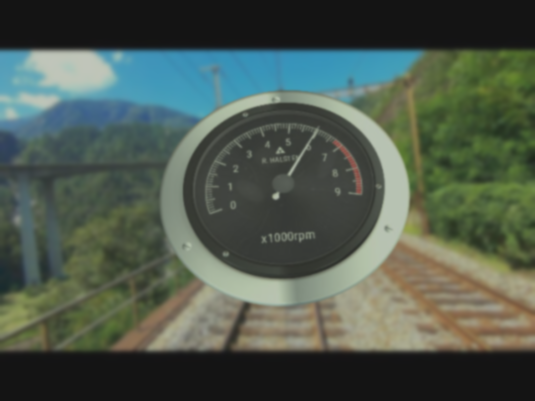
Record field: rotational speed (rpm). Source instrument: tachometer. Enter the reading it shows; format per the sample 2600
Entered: 6000
